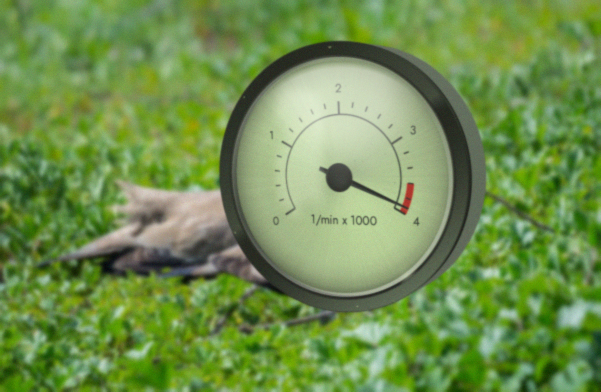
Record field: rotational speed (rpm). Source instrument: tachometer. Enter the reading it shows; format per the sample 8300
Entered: 3900
